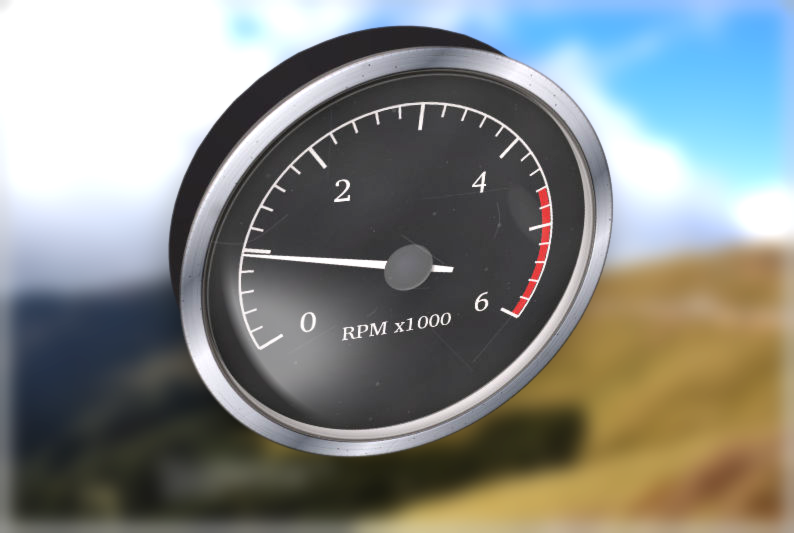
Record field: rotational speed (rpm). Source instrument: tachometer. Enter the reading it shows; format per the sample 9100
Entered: 1000
